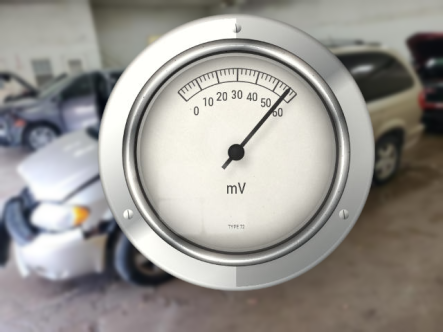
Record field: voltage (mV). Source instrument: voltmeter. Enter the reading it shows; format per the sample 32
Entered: 56
